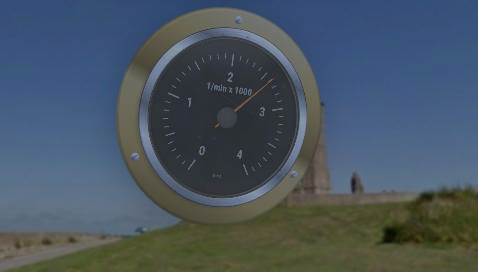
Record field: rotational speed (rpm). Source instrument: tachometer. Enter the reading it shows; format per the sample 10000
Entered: 2600
